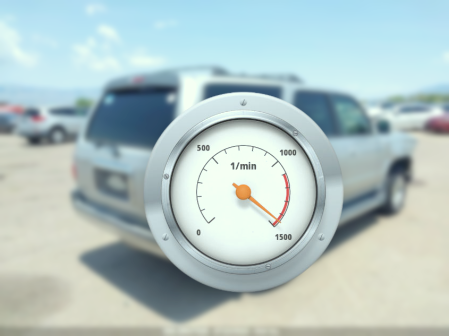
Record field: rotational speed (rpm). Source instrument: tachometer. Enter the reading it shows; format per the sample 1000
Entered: 1450
